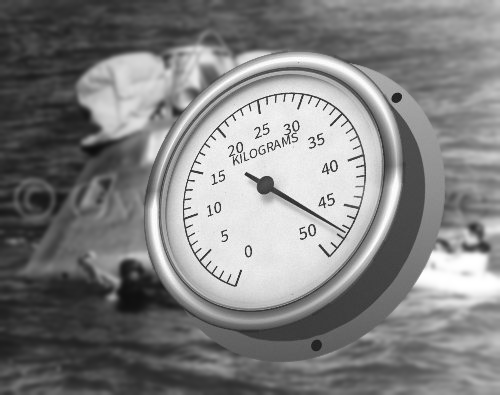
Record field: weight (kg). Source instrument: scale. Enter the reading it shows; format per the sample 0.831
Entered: 47.5
